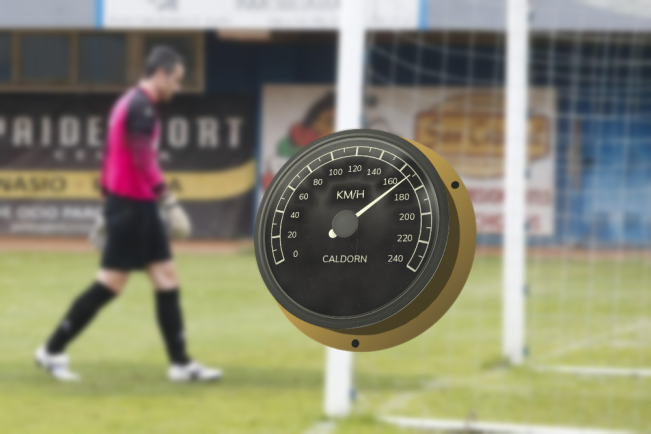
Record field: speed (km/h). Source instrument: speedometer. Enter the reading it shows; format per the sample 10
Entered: 170
